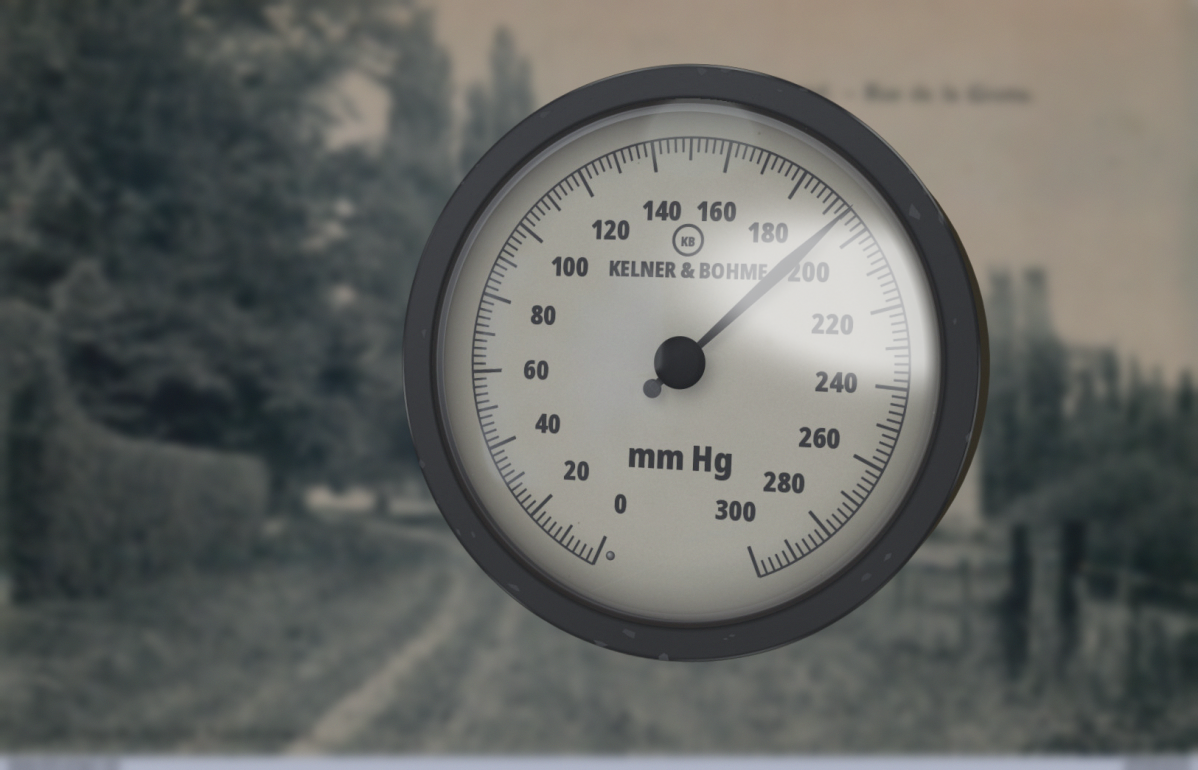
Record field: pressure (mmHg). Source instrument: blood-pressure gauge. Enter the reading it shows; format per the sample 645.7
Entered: 194
